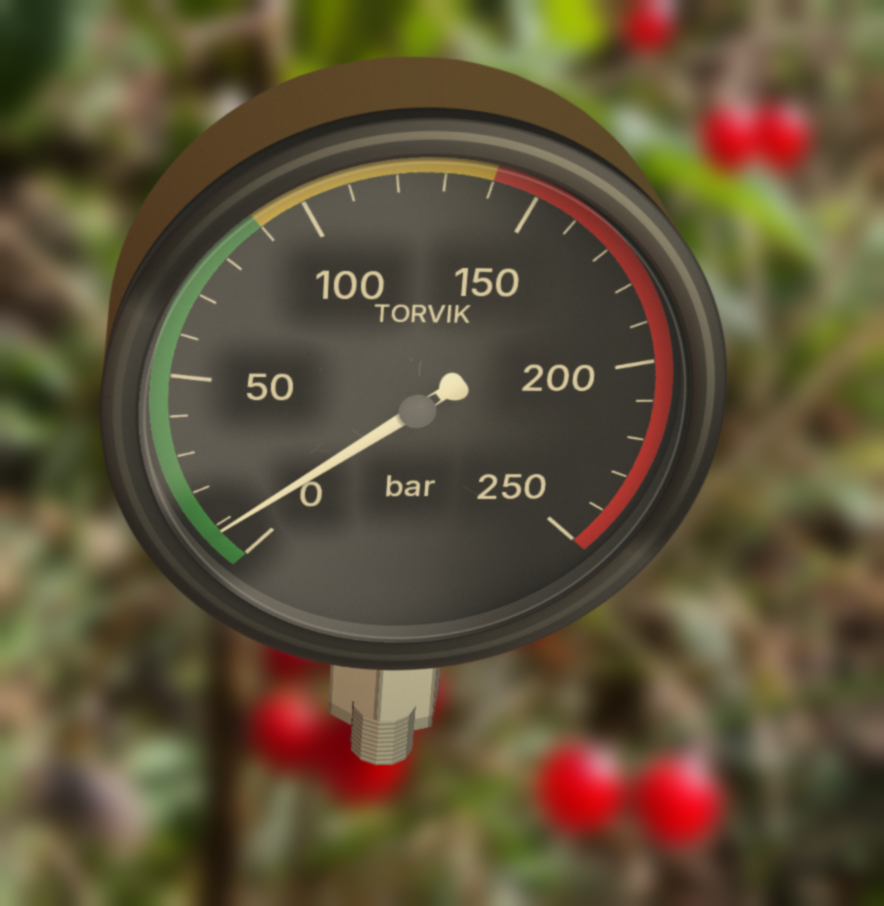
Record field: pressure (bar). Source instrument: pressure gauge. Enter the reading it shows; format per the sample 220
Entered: 10
